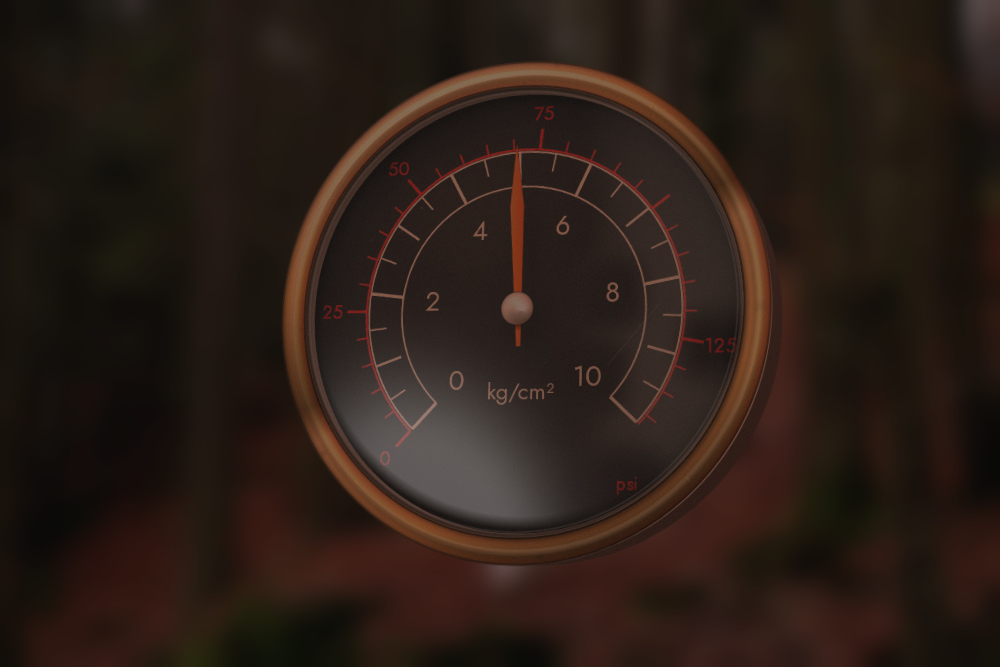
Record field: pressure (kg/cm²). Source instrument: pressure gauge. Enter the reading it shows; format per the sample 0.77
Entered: 5
